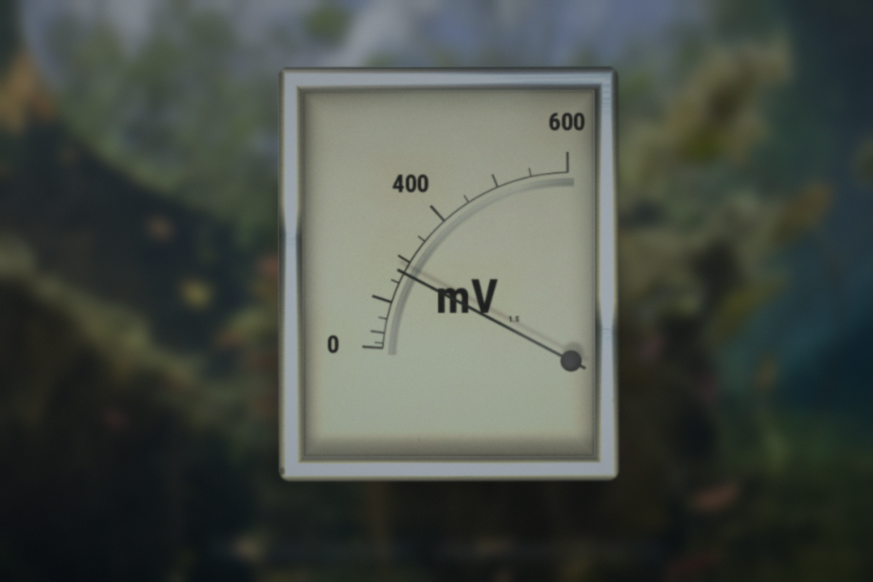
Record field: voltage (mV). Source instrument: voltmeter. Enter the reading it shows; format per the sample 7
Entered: 275
